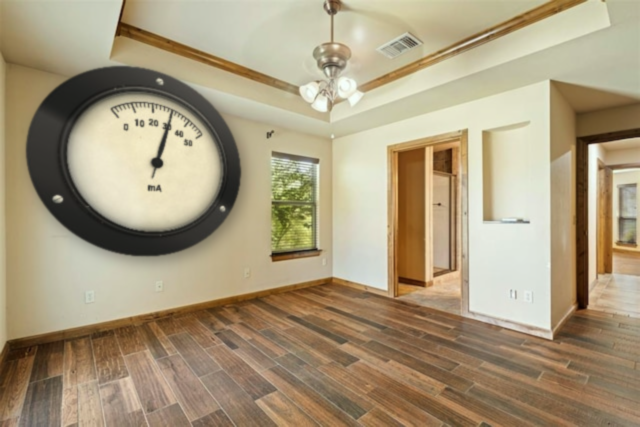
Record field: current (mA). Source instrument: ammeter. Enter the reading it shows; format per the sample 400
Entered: 30
